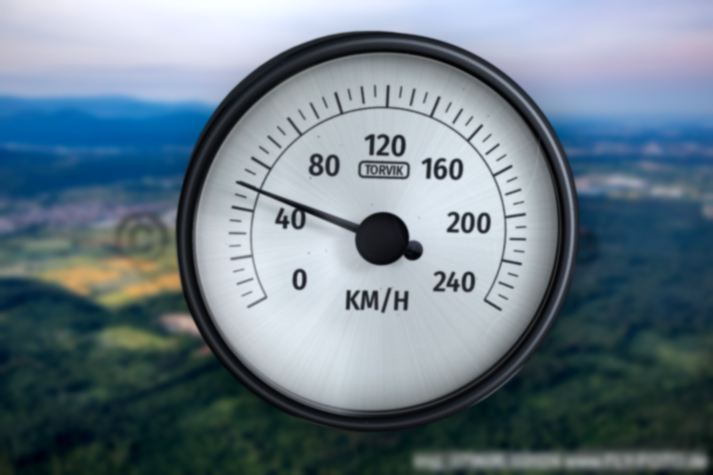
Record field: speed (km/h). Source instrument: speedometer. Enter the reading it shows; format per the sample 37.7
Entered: 50
